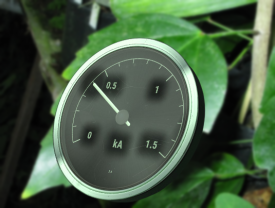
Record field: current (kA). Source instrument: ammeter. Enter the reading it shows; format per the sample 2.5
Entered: 0.4
